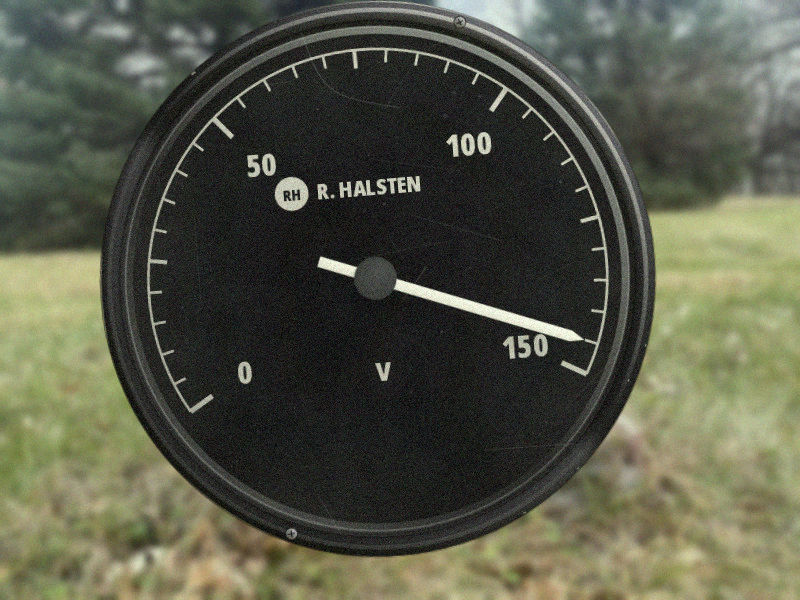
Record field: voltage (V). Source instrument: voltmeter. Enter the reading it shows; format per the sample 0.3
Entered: 145
